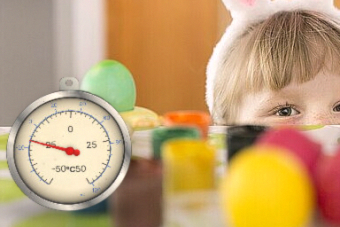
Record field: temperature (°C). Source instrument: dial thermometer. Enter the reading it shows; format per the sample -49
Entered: -25
